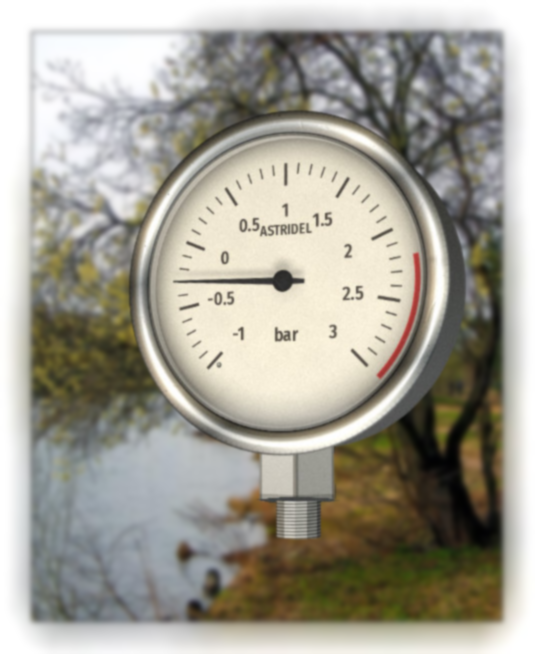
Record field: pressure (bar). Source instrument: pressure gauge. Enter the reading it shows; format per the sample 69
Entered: -0.3
